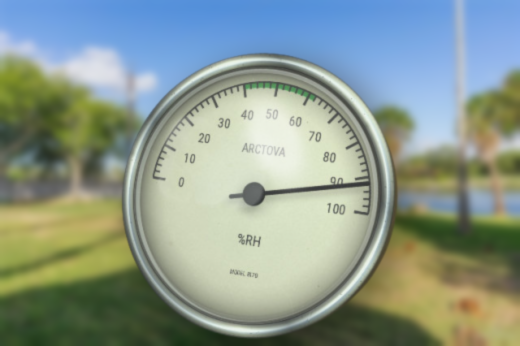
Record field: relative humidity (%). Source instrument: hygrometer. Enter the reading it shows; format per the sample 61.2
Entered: 92
